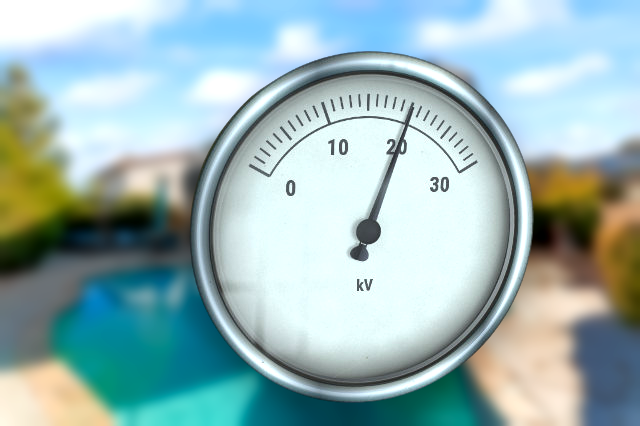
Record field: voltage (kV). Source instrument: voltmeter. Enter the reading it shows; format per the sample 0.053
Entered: 20
